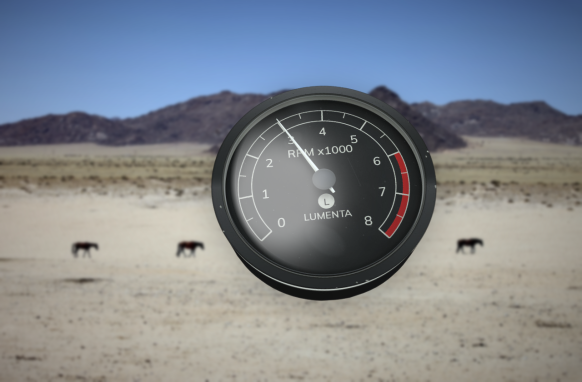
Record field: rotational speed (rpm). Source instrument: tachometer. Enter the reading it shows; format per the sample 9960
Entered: 3000
